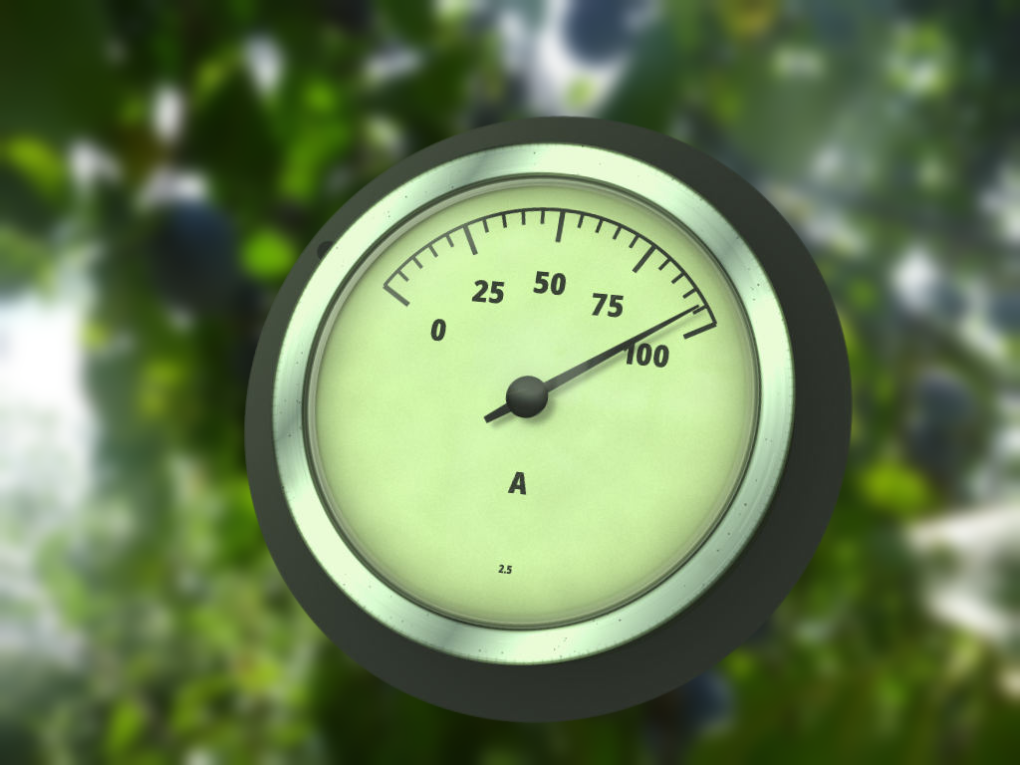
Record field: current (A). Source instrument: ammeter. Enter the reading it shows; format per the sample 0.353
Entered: 95
